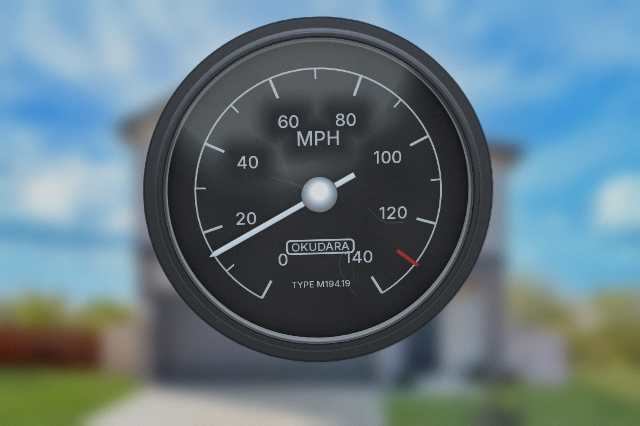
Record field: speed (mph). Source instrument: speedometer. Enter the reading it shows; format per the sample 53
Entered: 15
